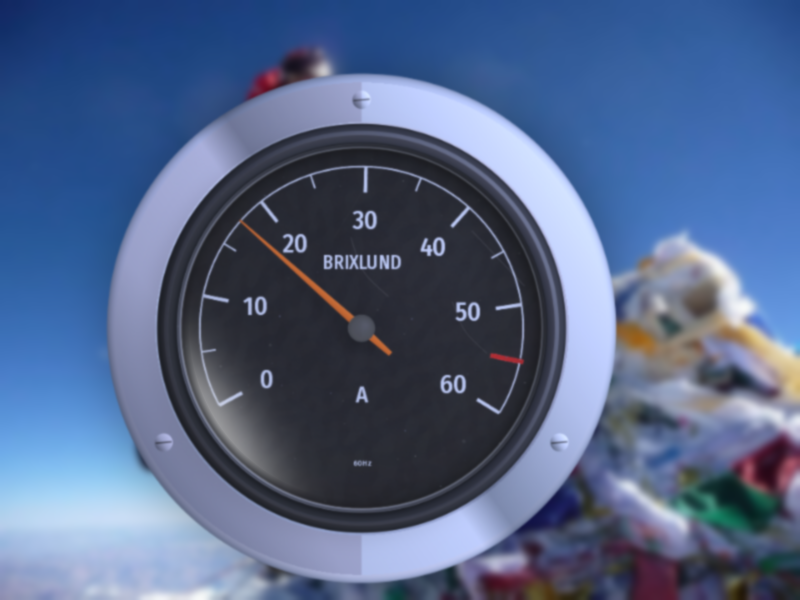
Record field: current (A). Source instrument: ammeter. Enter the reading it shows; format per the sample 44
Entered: 17.5
